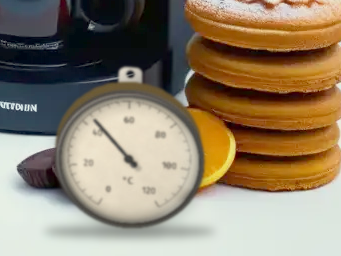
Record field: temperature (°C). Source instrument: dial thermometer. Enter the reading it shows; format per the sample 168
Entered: 44
